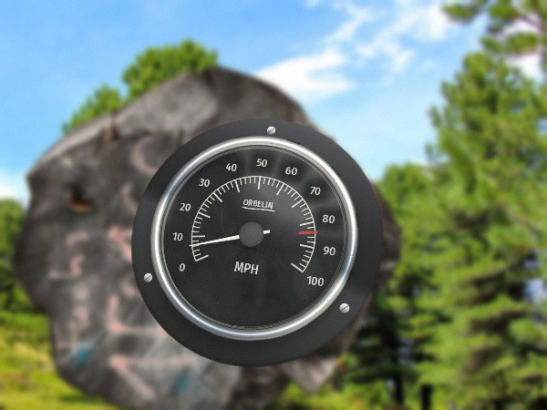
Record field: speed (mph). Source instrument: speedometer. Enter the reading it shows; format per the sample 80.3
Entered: 6
